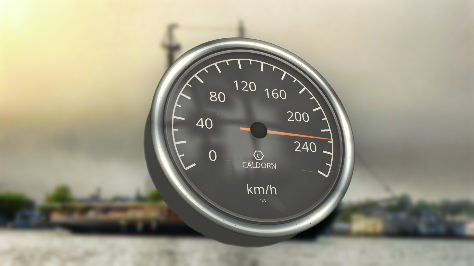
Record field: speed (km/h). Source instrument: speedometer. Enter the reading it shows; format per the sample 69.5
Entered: 230
